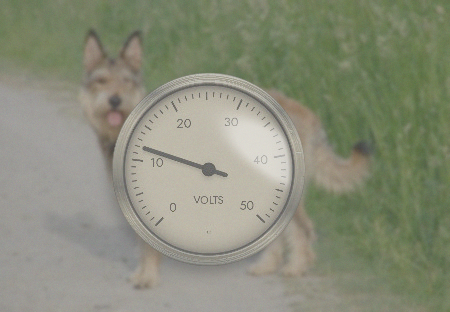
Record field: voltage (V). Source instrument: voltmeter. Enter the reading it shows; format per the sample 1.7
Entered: 12
